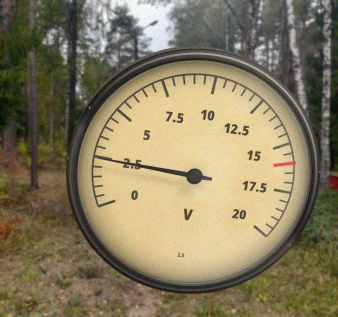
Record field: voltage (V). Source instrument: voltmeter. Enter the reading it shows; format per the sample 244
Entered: 2.5
